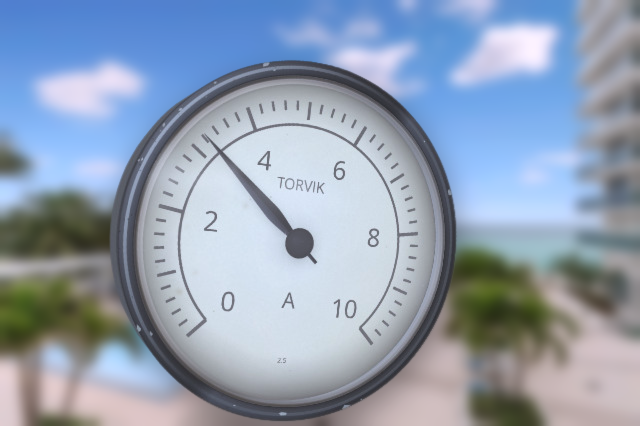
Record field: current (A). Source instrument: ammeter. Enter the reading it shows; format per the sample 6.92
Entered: 3.2
